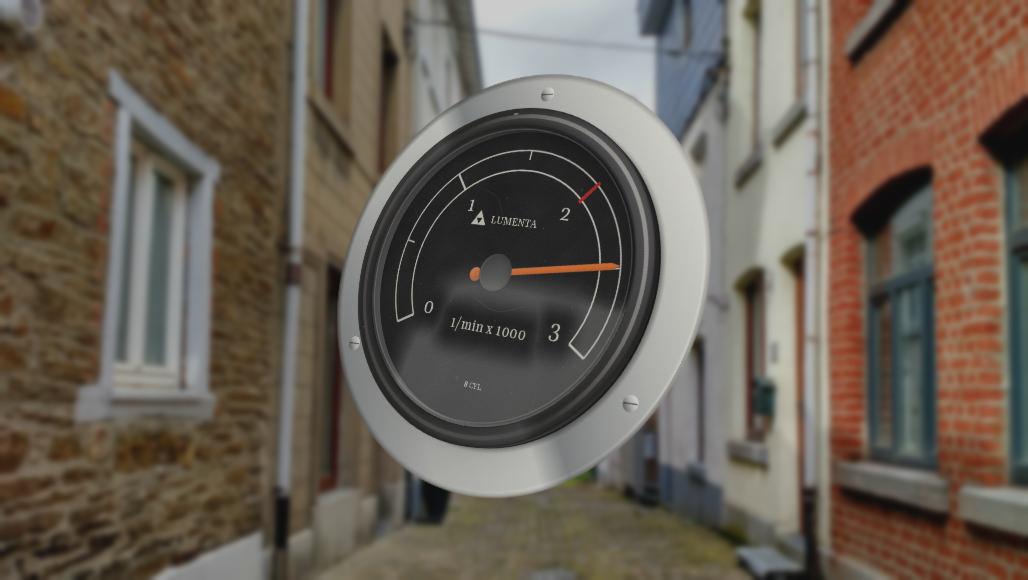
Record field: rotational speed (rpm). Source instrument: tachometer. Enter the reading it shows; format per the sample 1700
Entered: 2500
